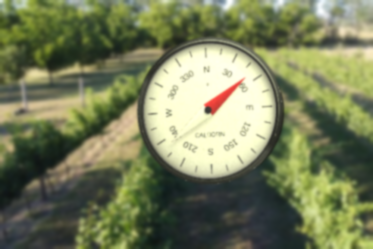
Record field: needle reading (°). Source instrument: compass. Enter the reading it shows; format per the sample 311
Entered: 52.5
